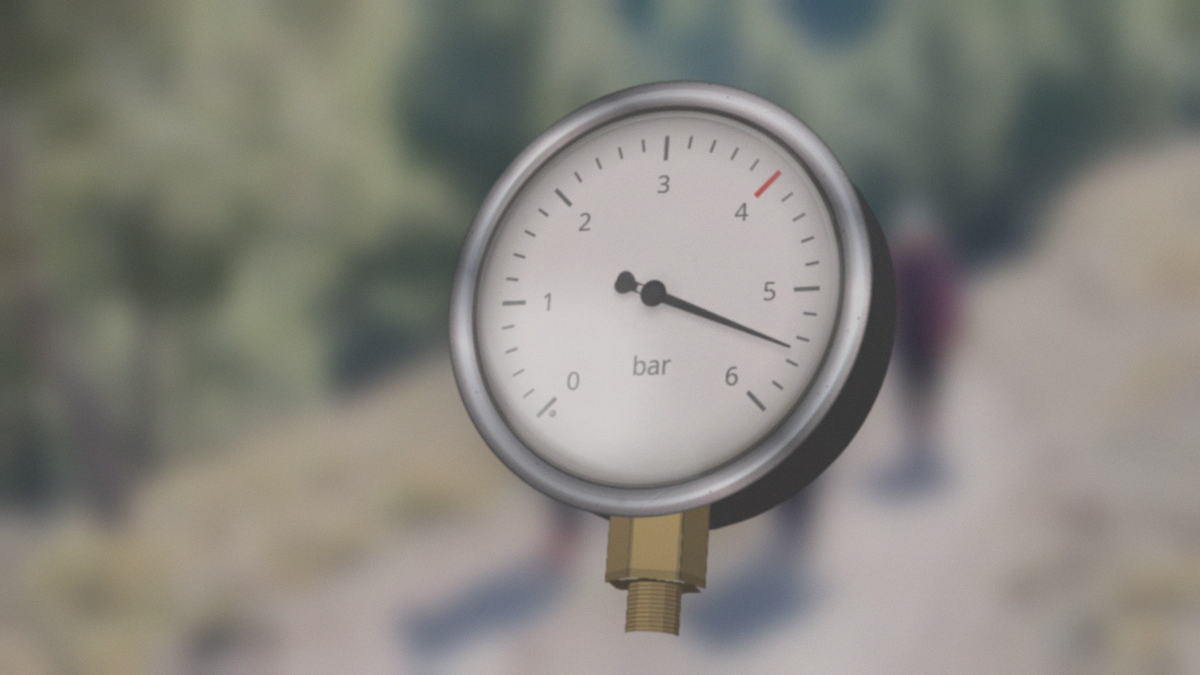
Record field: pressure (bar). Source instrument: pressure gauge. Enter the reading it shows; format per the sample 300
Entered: 5.5
